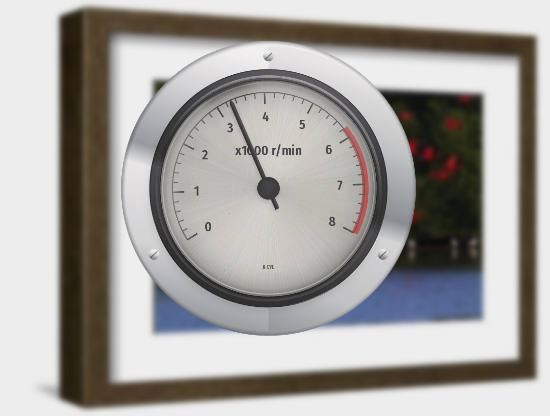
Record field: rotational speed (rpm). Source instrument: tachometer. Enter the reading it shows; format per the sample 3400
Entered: 3300
